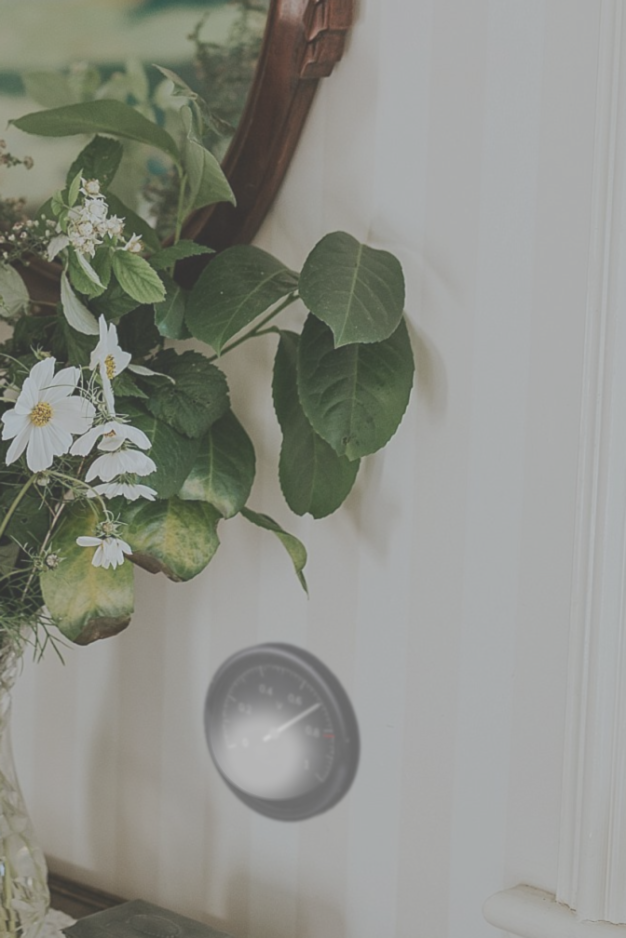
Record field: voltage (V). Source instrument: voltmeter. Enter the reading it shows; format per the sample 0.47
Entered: 0.7
